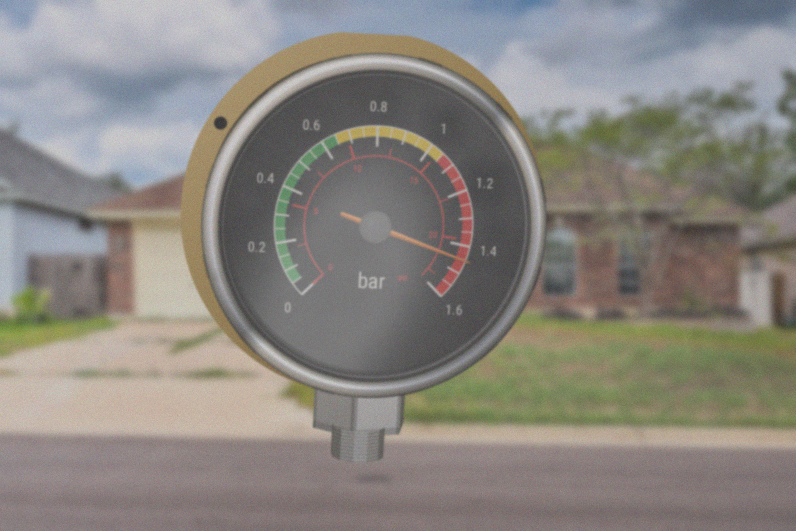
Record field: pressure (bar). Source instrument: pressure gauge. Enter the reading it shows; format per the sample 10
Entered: 1.45
